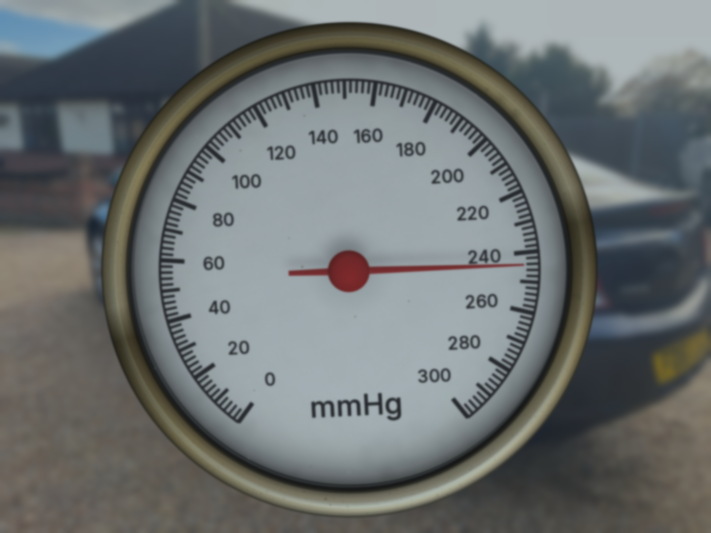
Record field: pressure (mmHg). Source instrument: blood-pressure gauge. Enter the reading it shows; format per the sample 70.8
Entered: 244
